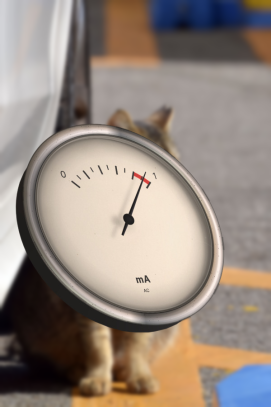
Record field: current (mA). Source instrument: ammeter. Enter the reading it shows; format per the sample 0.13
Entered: 0.9
